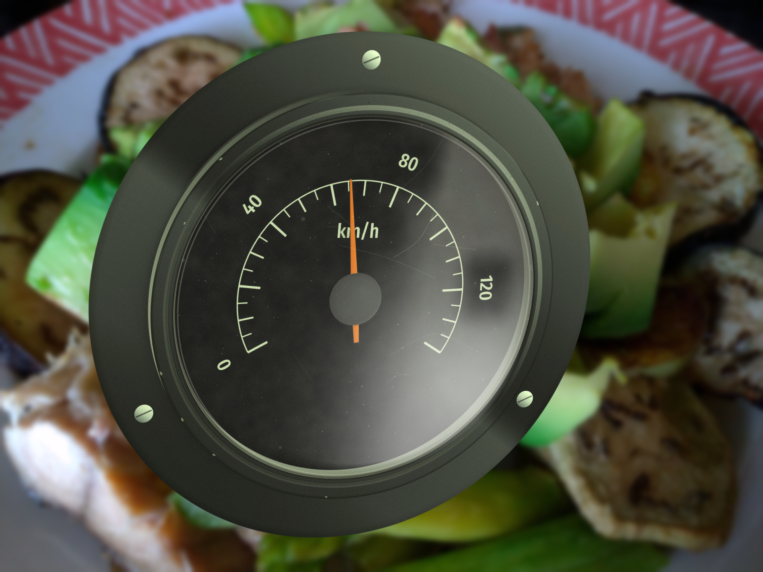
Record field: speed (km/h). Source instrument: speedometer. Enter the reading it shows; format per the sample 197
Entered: 65
